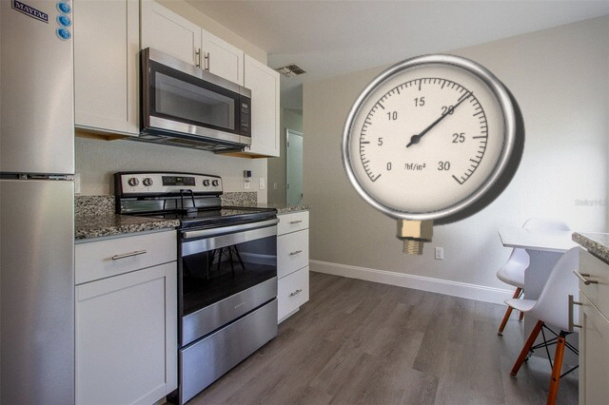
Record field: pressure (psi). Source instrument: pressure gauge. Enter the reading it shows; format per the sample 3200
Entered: 20.5
